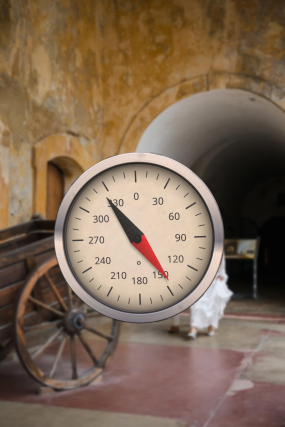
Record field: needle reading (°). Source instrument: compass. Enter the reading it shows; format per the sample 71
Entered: 145
